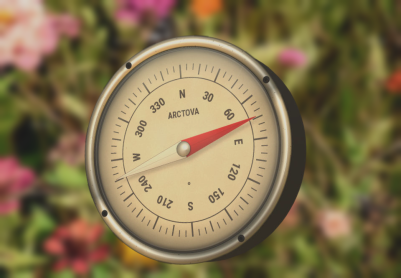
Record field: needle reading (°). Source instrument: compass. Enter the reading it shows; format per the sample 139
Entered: 75
